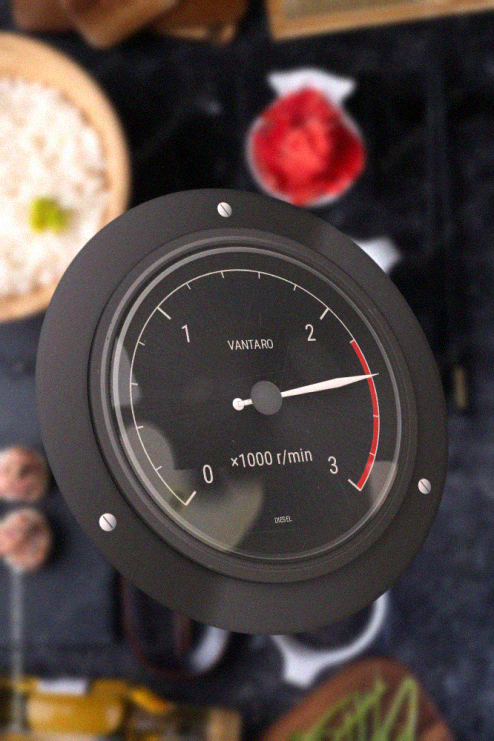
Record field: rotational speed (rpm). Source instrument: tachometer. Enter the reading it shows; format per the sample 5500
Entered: 2400
